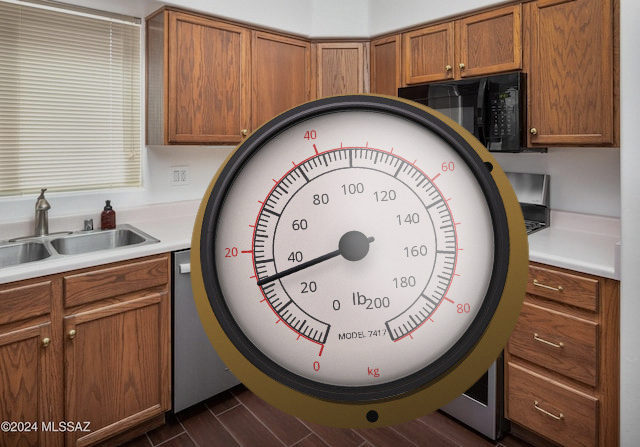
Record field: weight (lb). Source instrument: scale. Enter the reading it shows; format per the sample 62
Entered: 32
